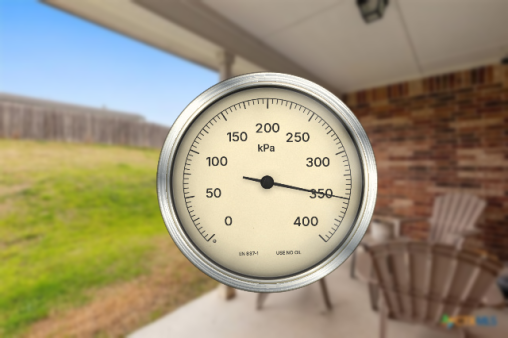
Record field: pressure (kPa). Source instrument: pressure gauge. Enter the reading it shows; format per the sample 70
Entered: 350
